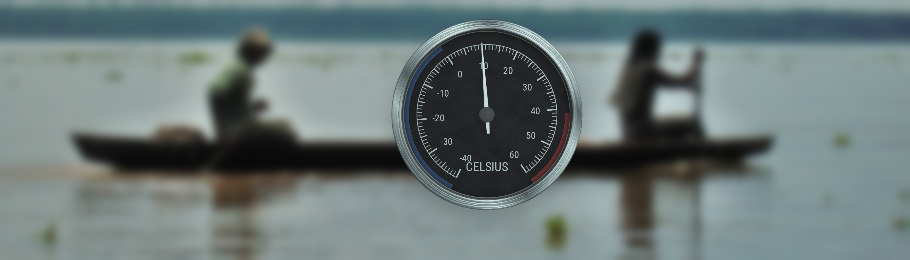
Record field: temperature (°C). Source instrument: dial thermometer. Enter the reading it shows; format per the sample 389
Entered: 10
